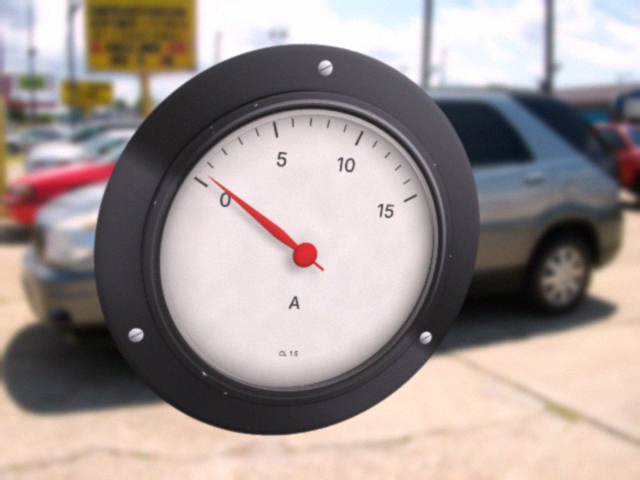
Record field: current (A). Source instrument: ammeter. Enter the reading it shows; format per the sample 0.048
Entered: 0.5
